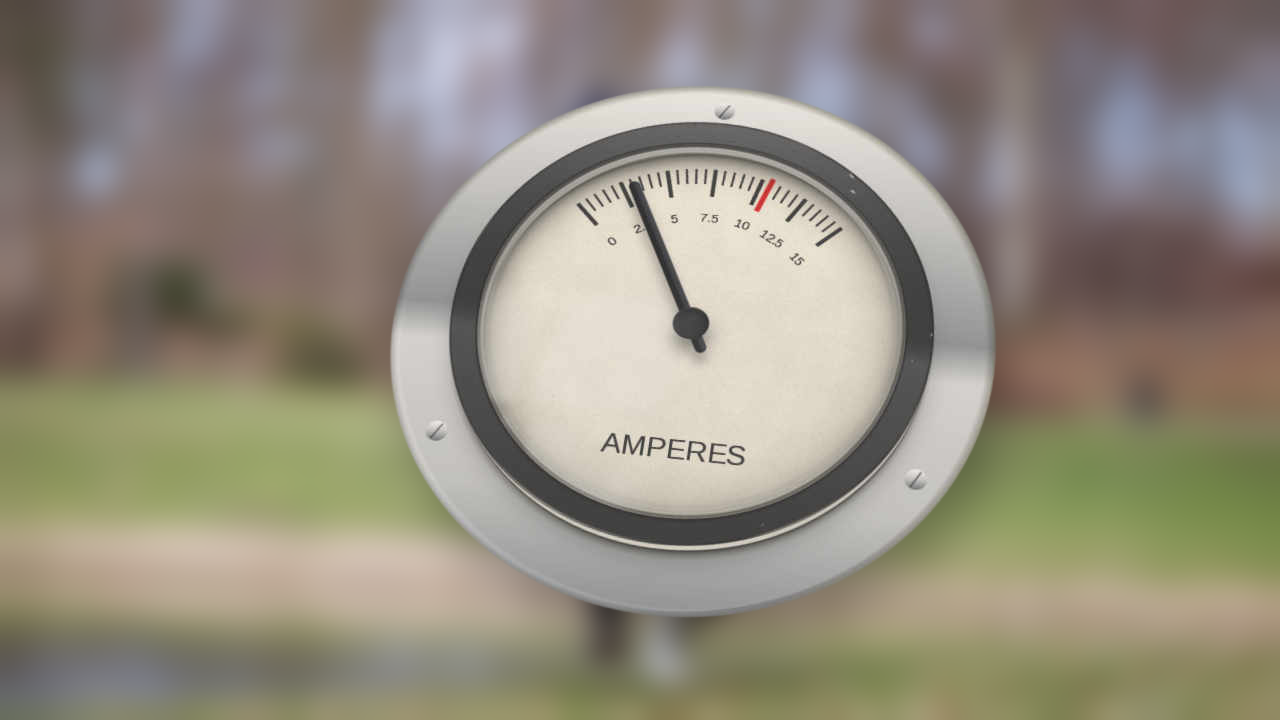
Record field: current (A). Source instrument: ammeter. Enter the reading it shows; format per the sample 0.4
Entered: 3
